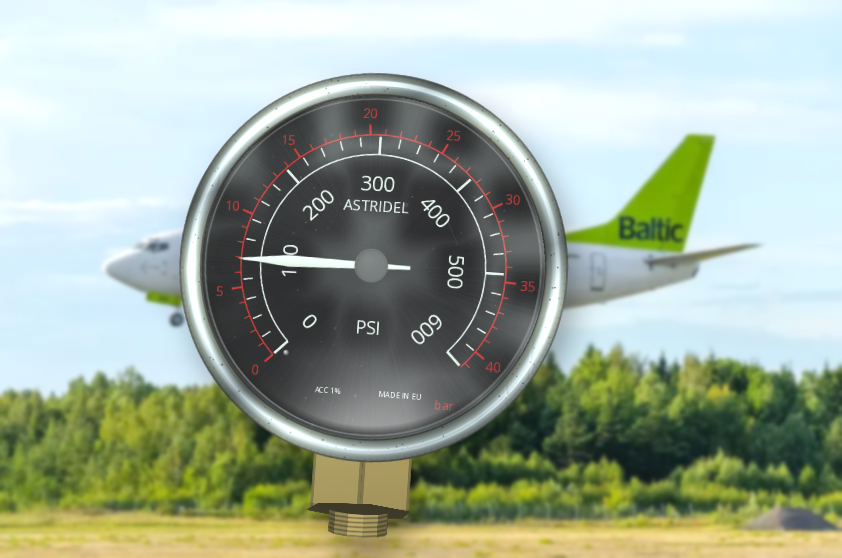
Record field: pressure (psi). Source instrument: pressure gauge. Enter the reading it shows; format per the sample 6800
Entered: 100
